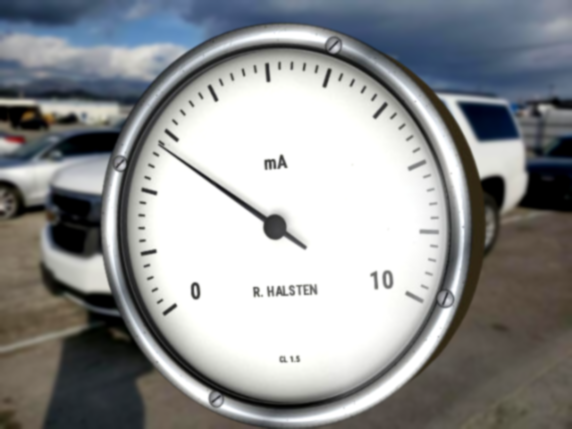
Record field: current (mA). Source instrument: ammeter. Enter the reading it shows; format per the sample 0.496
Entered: 2.8
